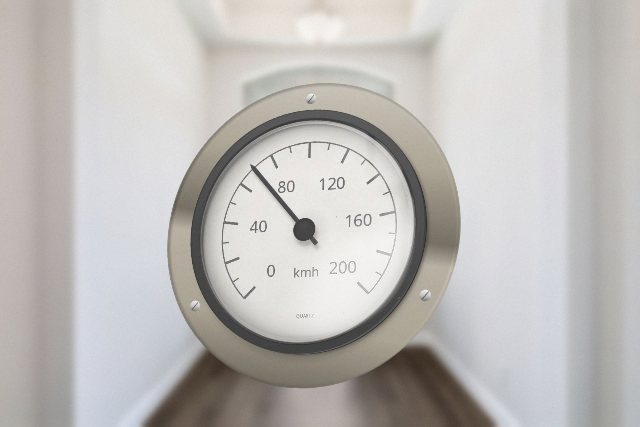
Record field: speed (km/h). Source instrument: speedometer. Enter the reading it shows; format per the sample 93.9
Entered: 70
